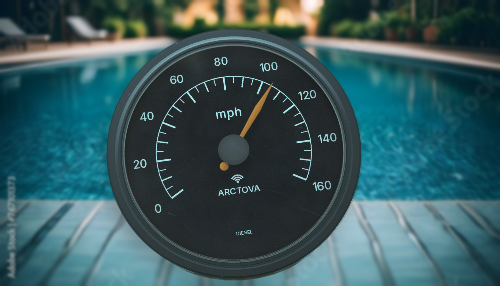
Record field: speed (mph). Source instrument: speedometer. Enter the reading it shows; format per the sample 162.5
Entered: 105
